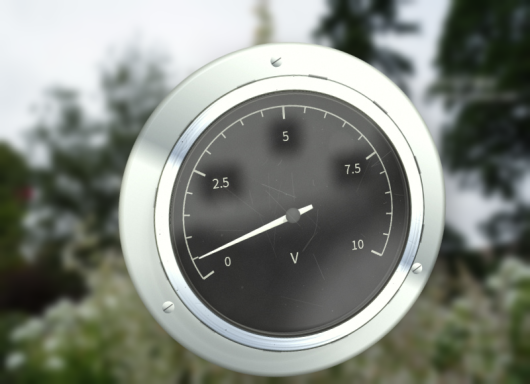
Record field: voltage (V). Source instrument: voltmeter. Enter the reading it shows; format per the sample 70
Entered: 0.5
